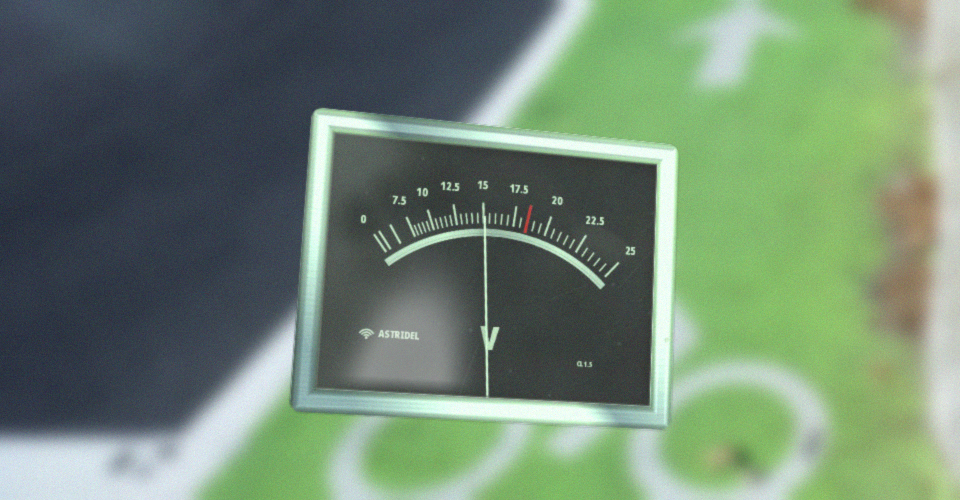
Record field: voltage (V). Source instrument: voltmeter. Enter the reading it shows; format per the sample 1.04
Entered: 15
